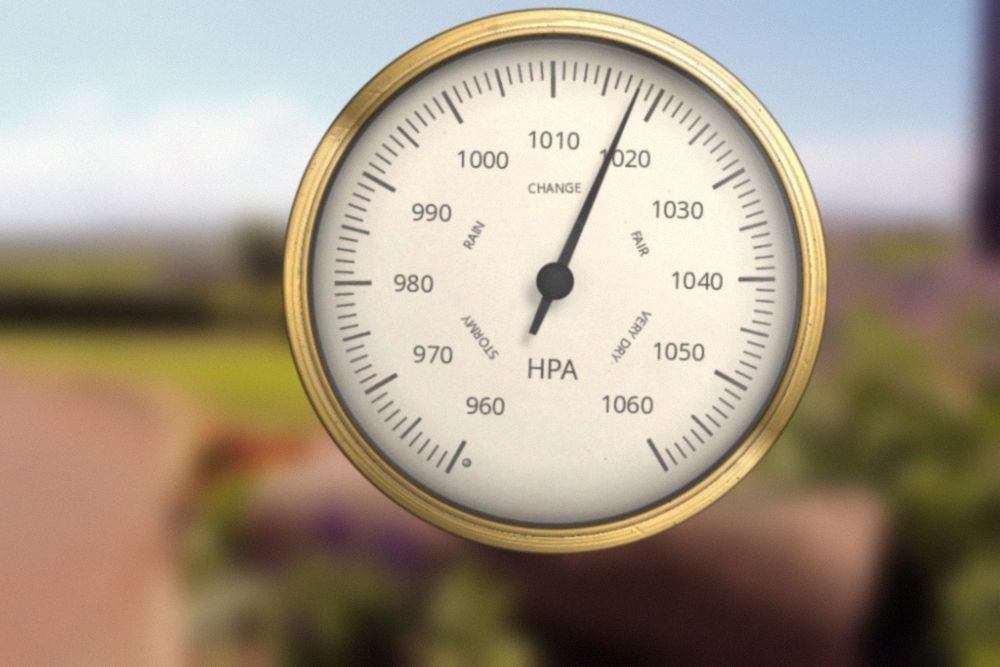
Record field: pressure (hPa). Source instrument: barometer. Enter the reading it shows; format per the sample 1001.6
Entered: 1018
